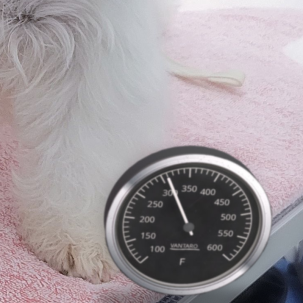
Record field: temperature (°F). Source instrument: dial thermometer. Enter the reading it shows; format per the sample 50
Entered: 310
